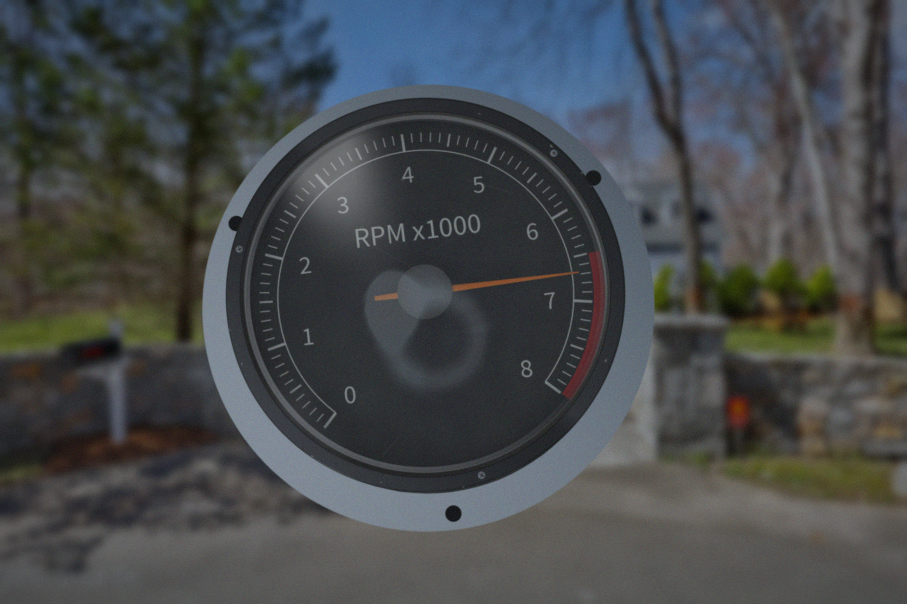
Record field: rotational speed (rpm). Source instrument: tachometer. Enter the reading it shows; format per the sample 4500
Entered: 6700
